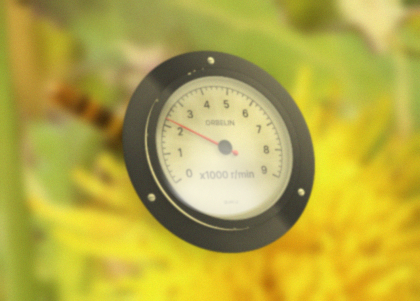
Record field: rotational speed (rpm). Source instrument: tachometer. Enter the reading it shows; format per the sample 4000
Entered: 2200
